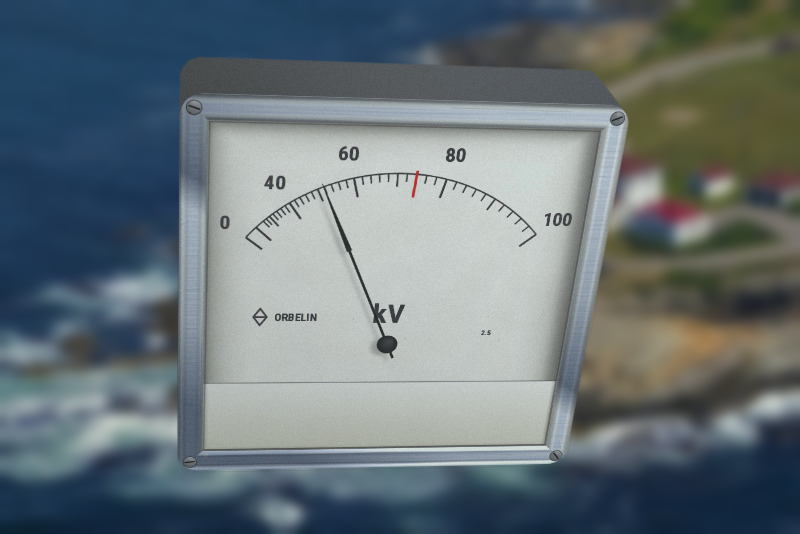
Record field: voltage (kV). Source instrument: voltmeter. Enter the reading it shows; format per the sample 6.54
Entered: 52
